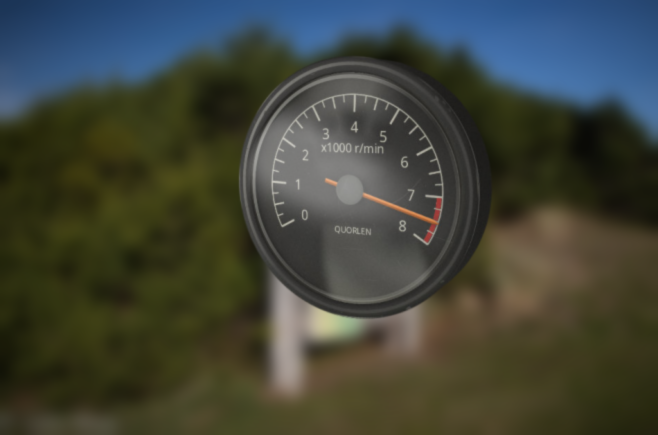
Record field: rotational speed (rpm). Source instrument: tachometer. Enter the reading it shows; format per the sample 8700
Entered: 7500
